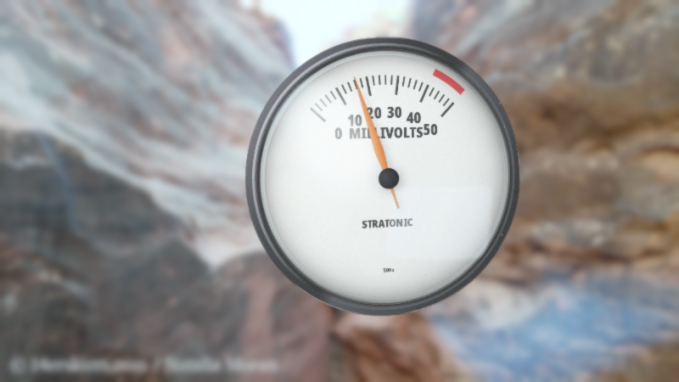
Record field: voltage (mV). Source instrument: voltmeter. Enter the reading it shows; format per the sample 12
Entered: 16
